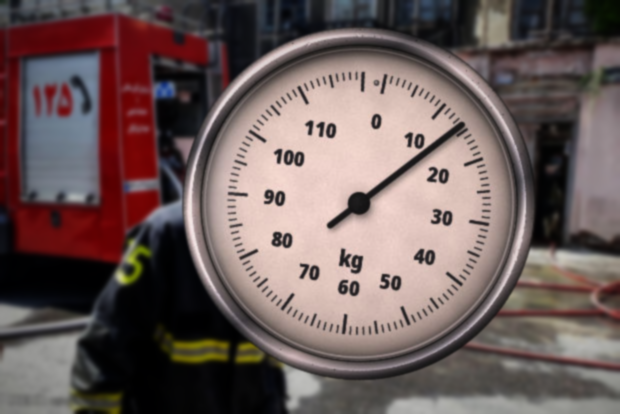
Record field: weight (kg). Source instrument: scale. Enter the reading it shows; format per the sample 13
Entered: 14
